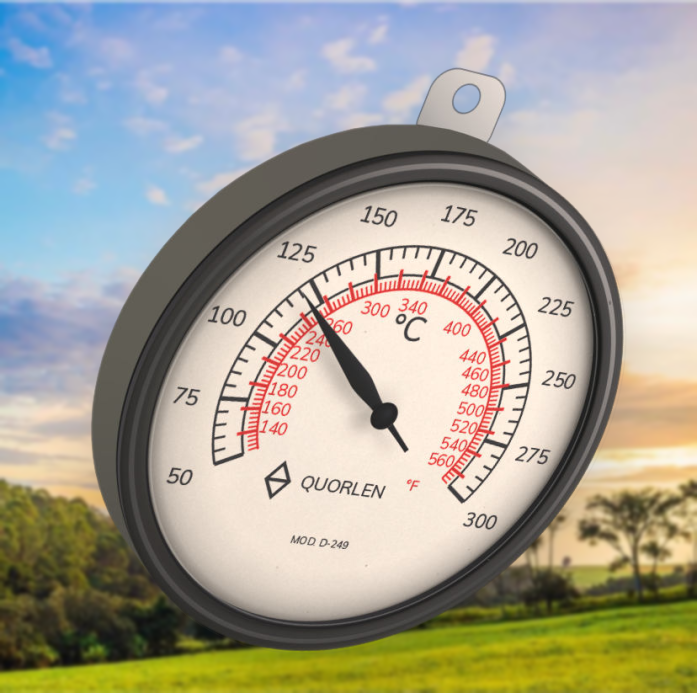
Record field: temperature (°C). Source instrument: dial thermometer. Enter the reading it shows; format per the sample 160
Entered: 120
